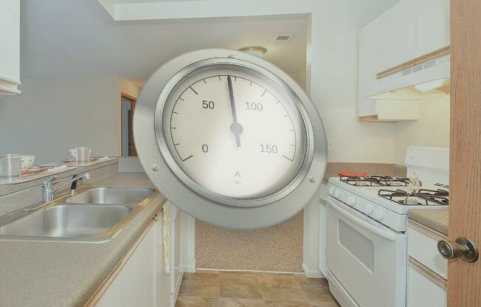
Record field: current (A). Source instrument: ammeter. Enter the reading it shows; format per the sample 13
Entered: 75
